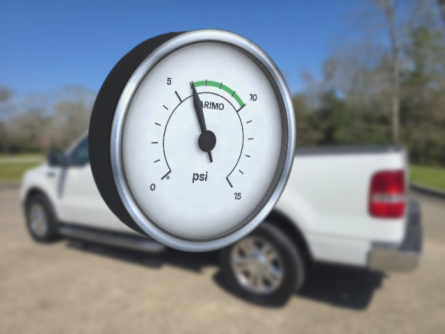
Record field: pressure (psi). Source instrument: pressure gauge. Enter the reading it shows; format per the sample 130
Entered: 6
